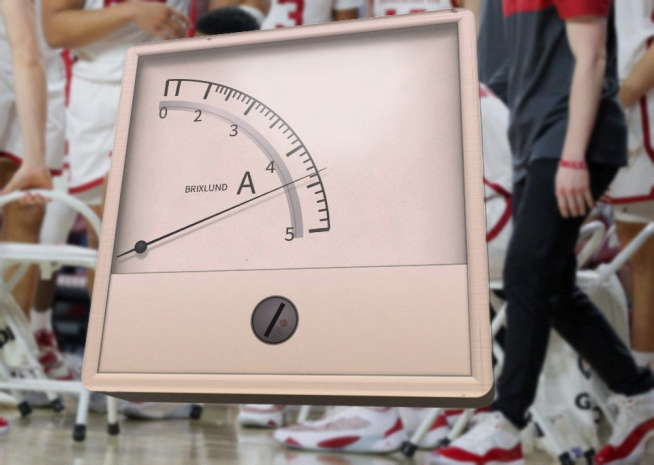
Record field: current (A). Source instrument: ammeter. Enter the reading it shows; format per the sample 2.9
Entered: 4.4
